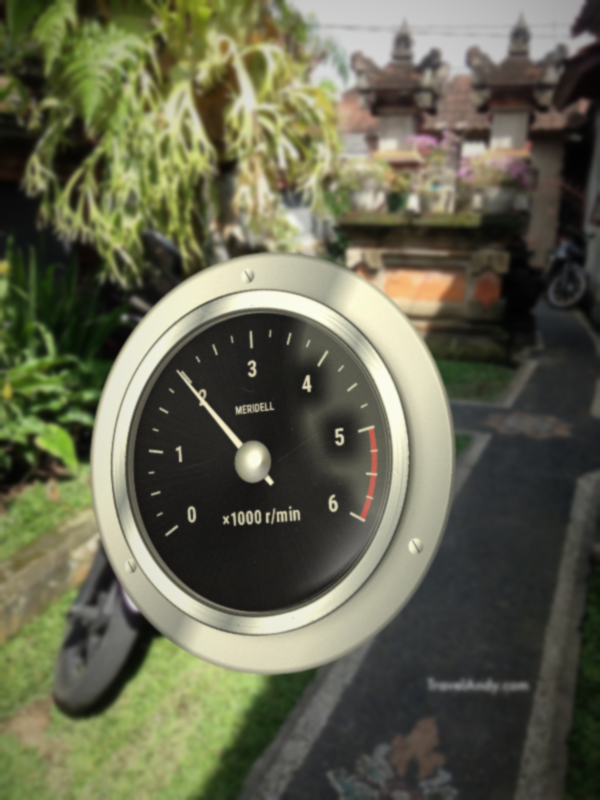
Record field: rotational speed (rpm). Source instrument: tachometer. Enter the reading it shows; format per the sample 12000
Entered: 2000
